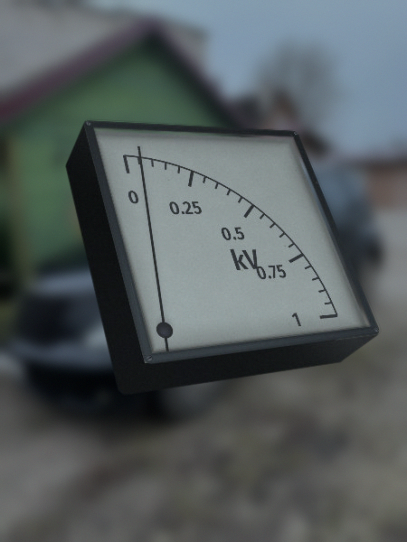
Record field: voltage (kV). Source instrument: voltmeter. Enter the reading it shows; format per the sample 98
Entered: 0.05
